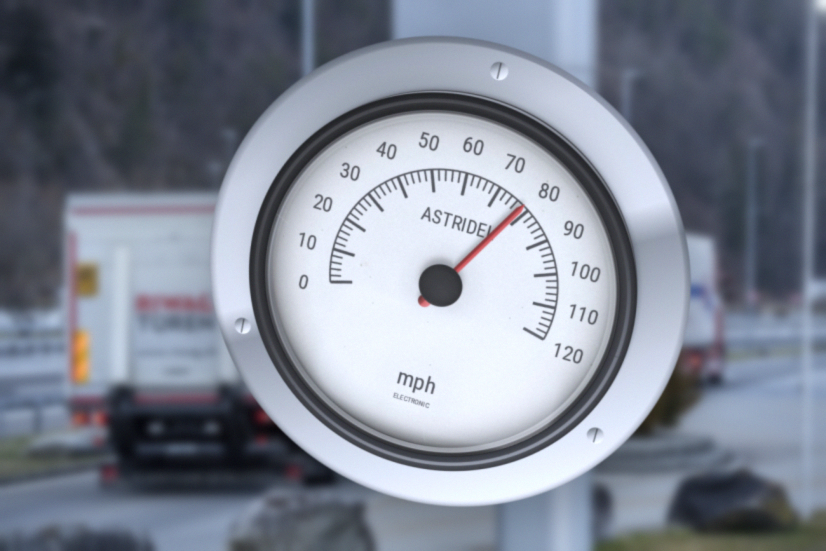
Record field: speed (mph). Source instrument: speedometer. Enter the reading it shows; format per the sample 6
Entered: 78
